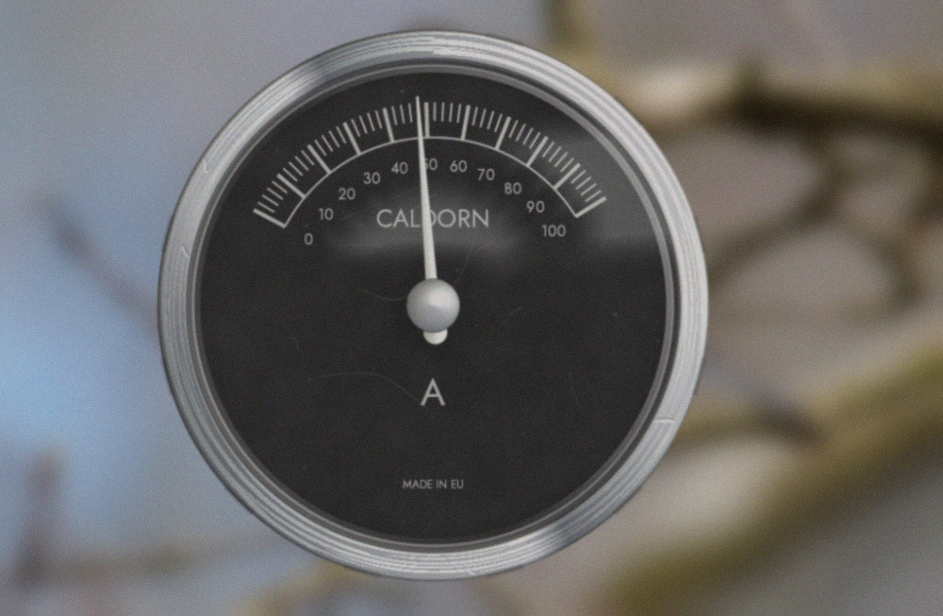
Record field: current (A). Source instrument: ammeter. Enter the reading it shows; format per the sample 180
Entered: 48
